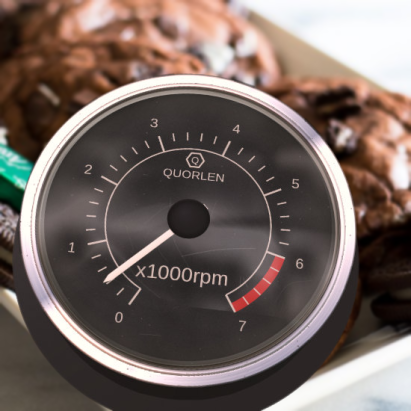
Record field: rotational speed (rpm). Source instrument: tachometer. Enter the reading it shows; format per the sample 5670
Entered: 400
